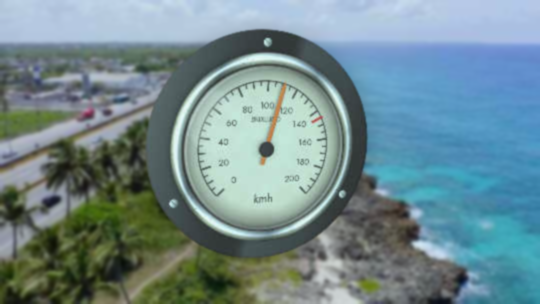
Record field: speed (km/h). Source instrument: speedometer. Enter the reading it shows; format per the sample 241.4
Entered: 110
